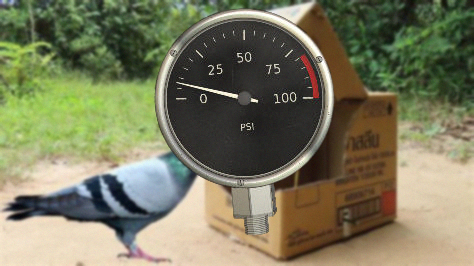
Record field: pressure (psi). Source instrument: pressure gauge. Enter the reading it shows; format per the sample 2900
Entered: 7.5
